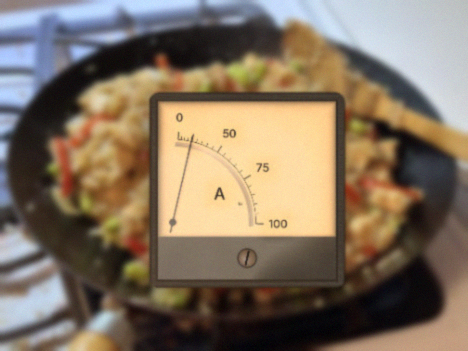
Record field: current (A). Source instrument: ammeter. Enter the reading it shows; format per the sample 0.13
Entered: 25
